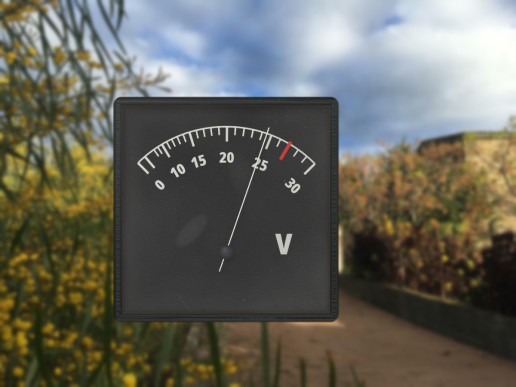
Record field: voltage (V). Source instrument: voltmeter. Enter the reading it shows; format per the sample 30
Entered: 24.5
